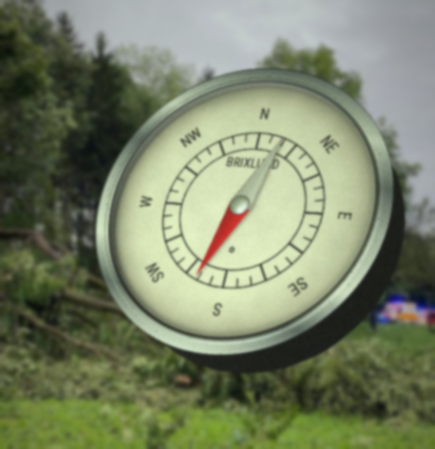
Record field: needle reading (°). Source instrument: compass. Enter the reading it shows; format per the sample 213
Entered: 200
